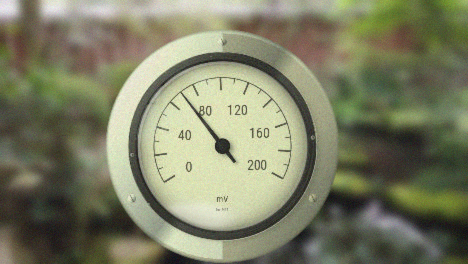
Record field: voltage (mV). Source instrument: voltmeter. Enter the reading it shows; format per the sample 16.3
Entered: 70
